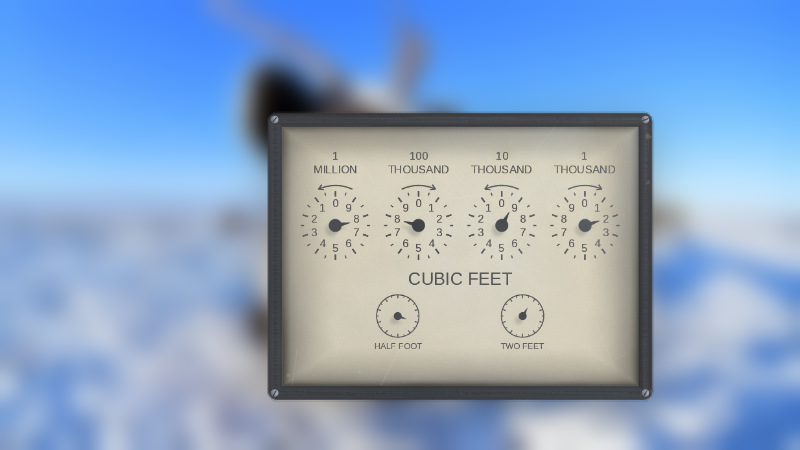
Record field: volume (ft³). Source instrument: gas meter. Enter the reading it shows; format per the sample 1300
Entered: 779200
